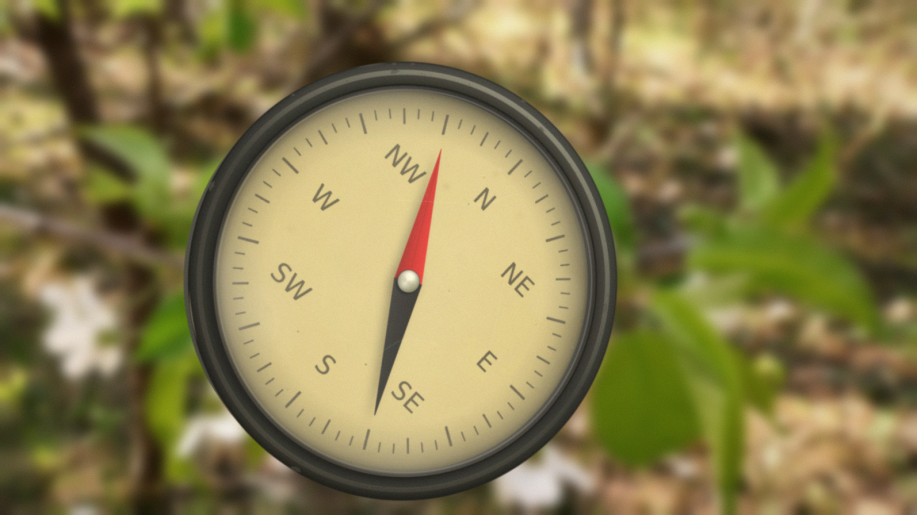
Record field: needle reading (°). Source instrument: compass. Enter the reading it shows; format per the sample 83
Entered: 330
